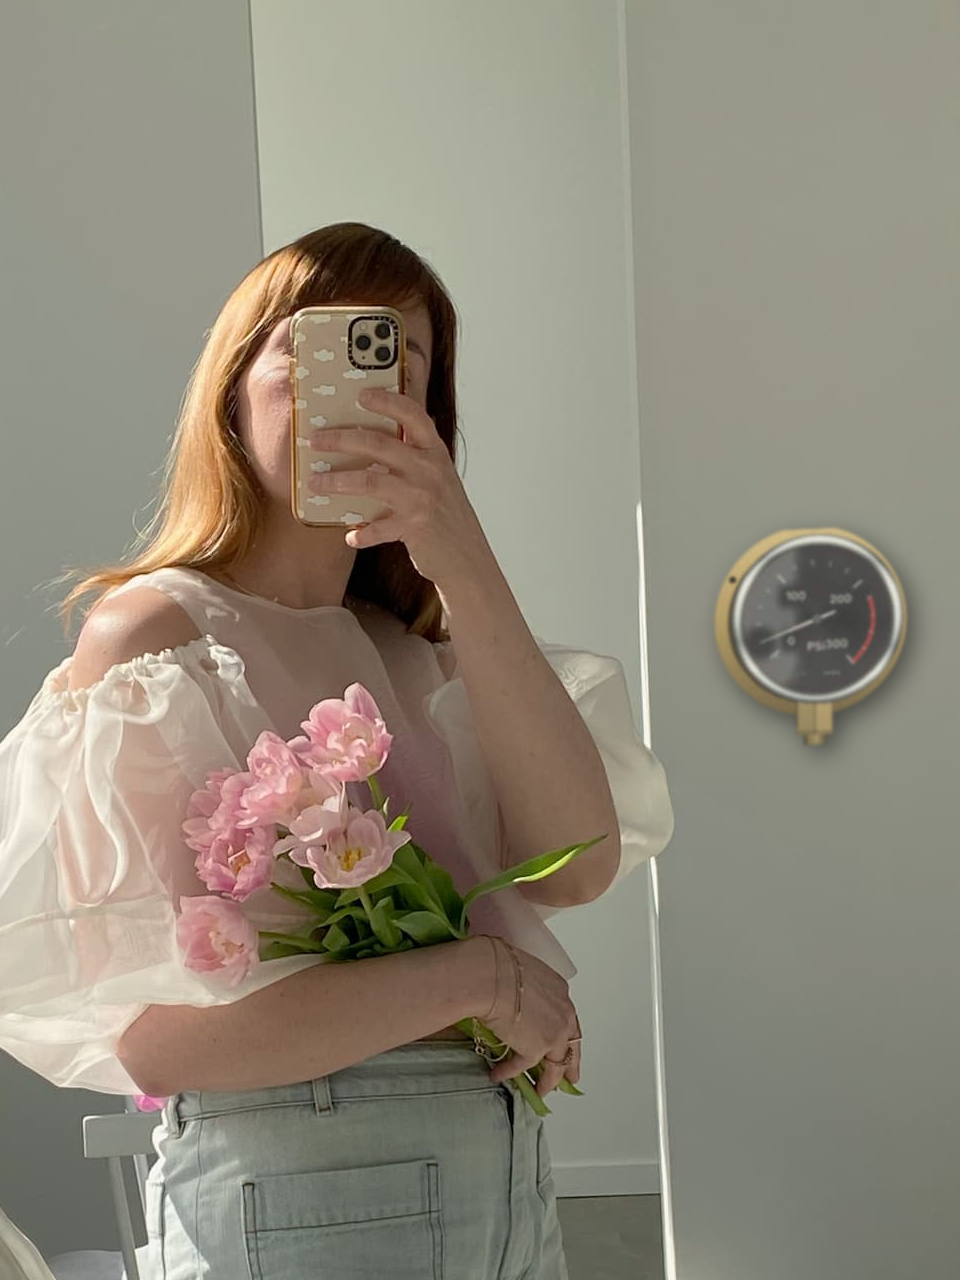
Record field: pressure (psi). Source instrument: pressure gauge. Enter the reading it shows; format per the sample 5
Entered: 20
